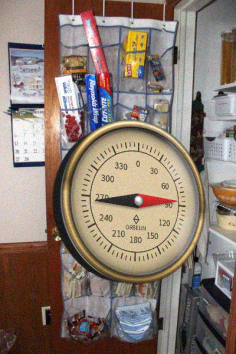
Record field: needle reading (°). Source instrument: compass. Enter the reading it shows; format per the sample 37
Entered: 85
